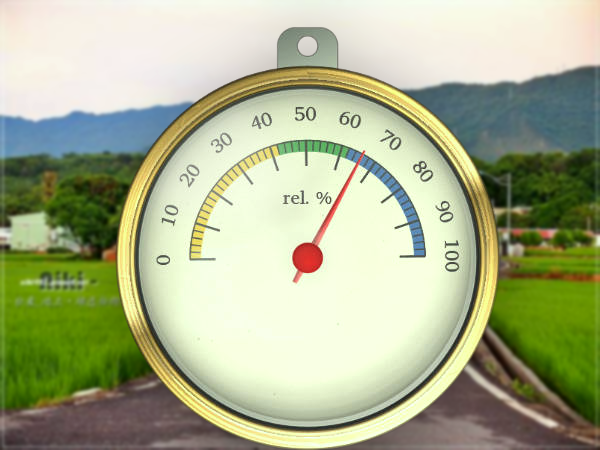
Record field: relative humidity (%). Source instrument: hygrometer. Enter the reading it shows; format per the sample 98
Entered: 66
